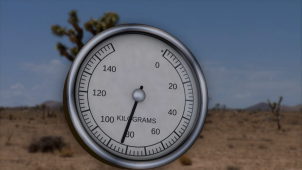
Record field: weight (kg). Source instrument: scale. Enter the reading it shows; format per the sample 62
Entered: 84
